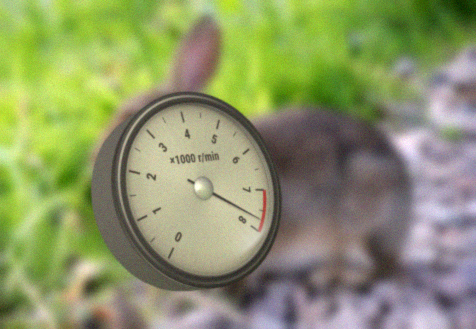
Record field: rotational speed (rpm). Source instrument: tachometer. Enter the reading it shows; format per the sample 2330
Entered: 7750
